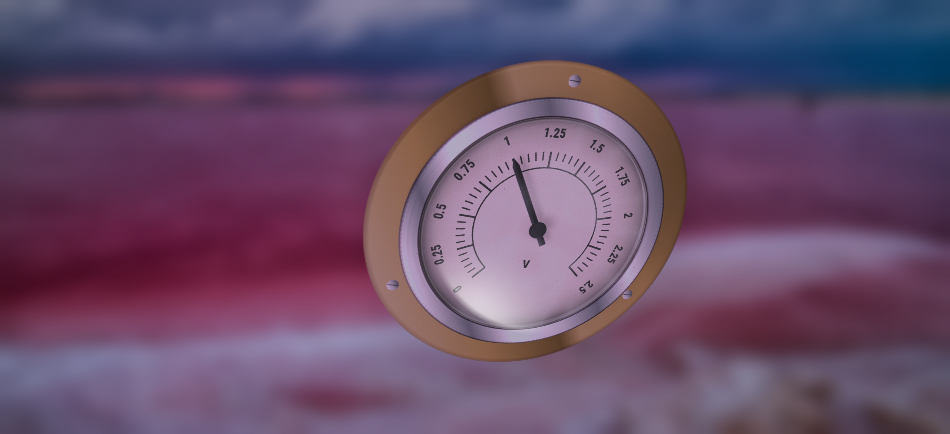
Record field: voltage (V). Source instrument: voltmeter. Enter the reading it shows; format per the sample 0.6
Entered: 1
